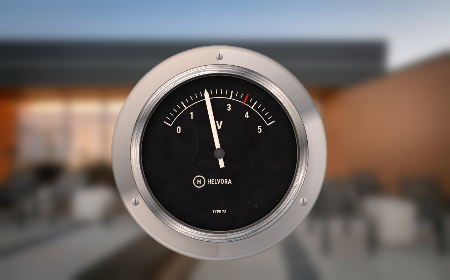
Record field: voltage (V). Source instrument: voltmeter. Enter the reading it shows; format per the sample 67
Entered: 2
